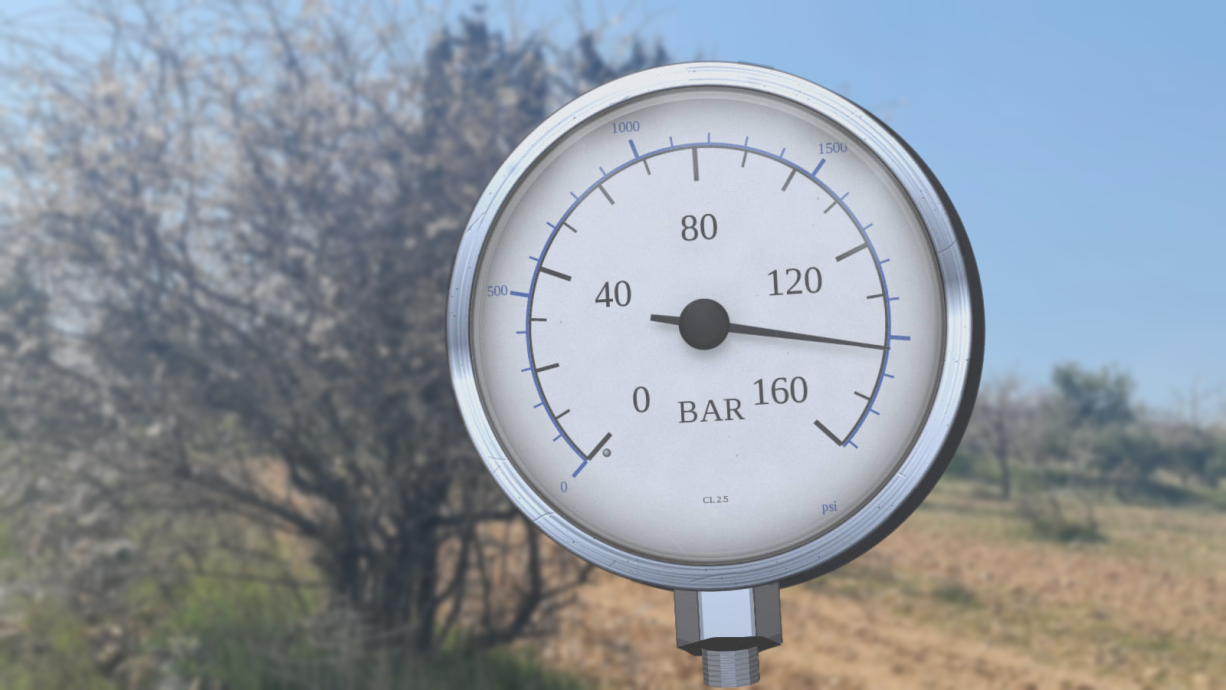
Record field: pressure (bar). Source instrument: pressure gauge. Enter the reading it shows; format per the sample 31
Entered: 140
